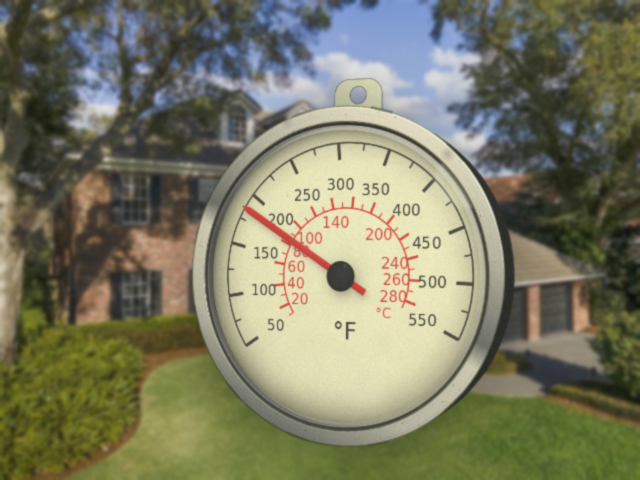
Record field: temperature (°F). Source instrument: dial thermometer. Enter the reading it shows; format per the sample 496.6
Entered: 187.5
